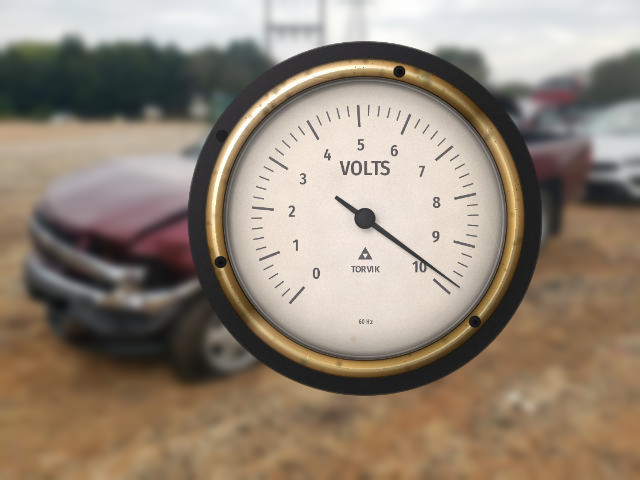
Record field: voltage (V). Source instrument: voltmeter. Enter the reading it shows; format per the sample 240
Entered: 9.8
